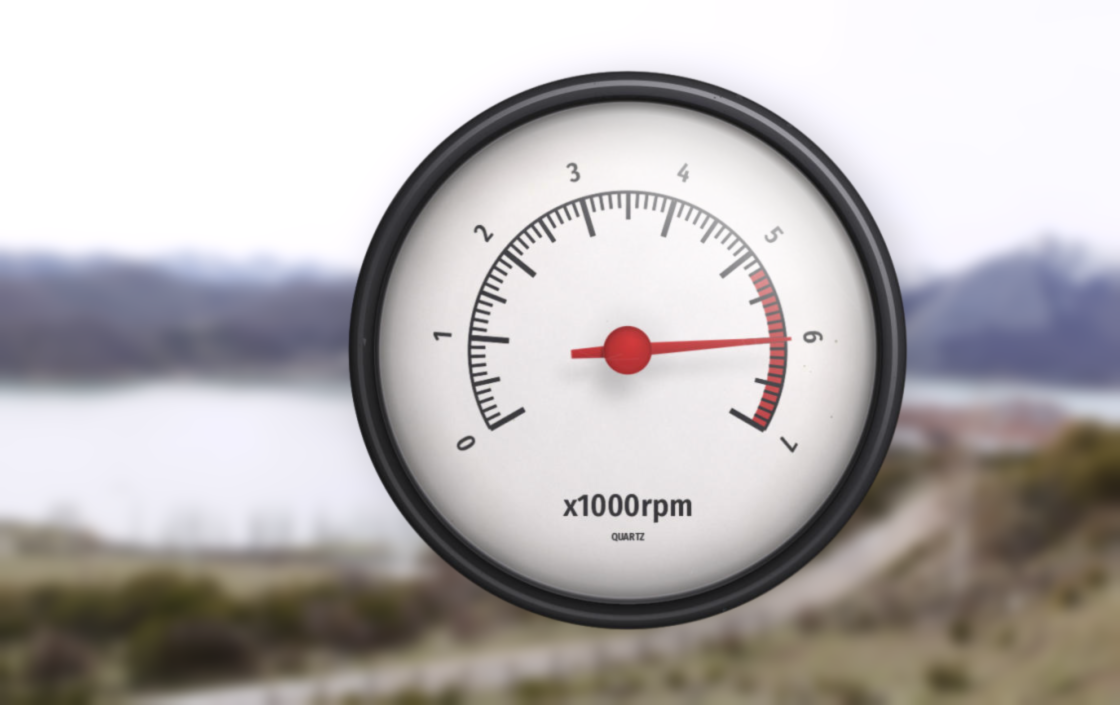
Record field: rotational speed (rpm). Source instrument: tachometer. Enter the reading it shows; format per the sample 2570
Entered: 6000
